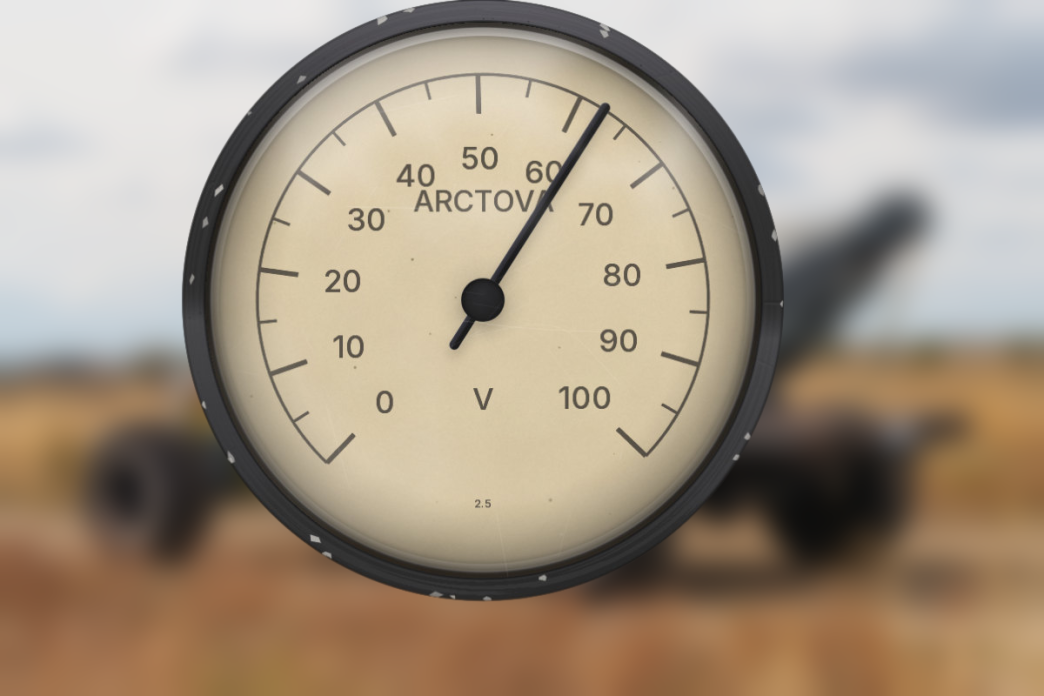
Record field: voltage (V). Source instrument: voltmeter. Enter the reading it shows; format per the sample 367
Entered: 62.5
